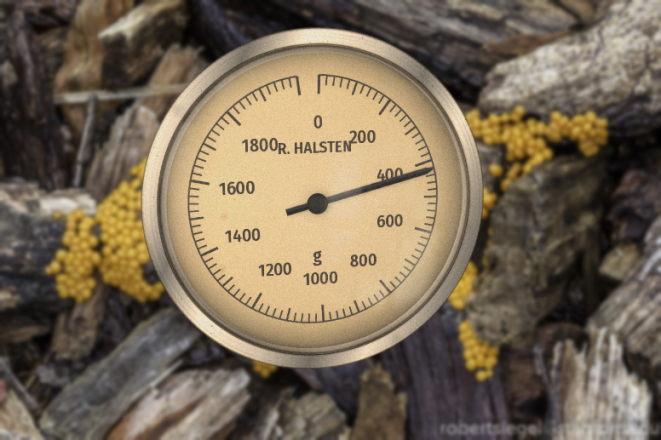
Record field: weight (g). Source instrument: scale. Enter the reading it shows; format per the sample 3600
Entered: 420
